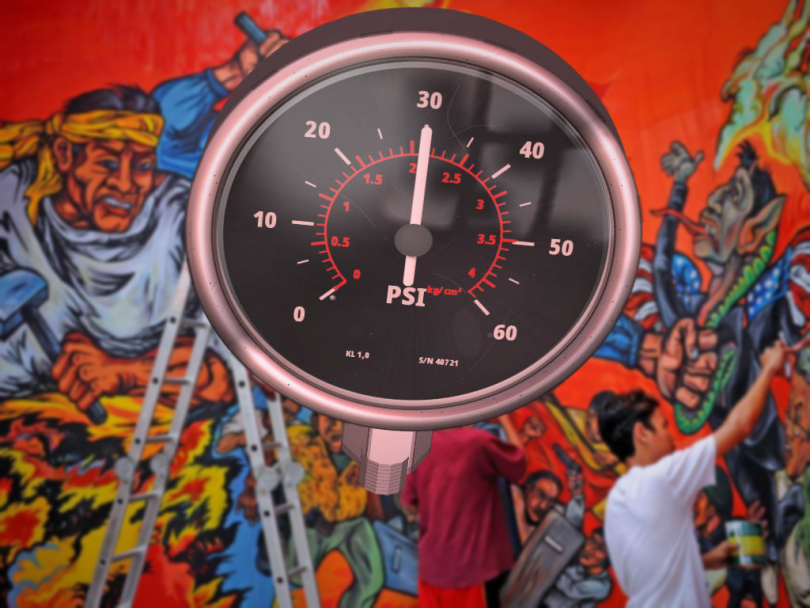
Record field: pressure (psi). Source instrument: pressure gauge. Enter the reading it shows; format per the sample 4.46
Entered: 30
